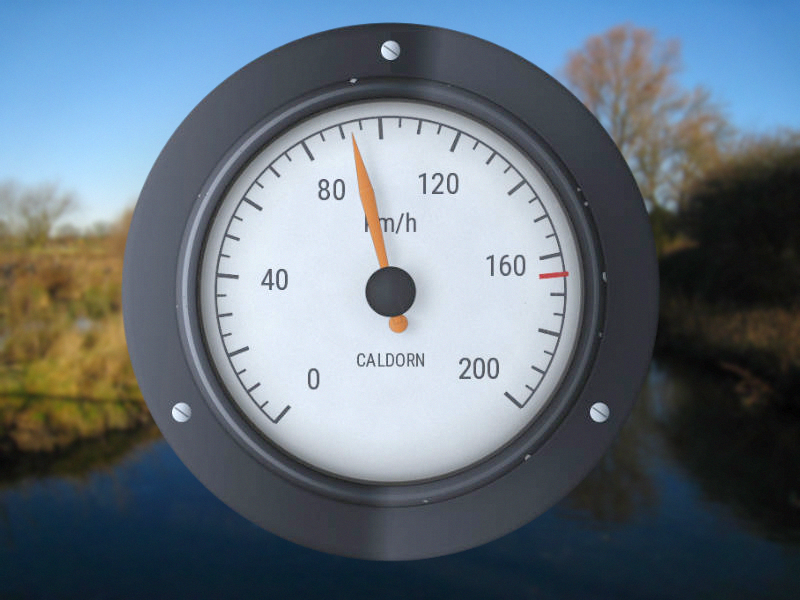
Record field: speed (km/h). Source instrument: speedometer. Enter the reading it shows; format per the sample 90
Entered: 92.5
